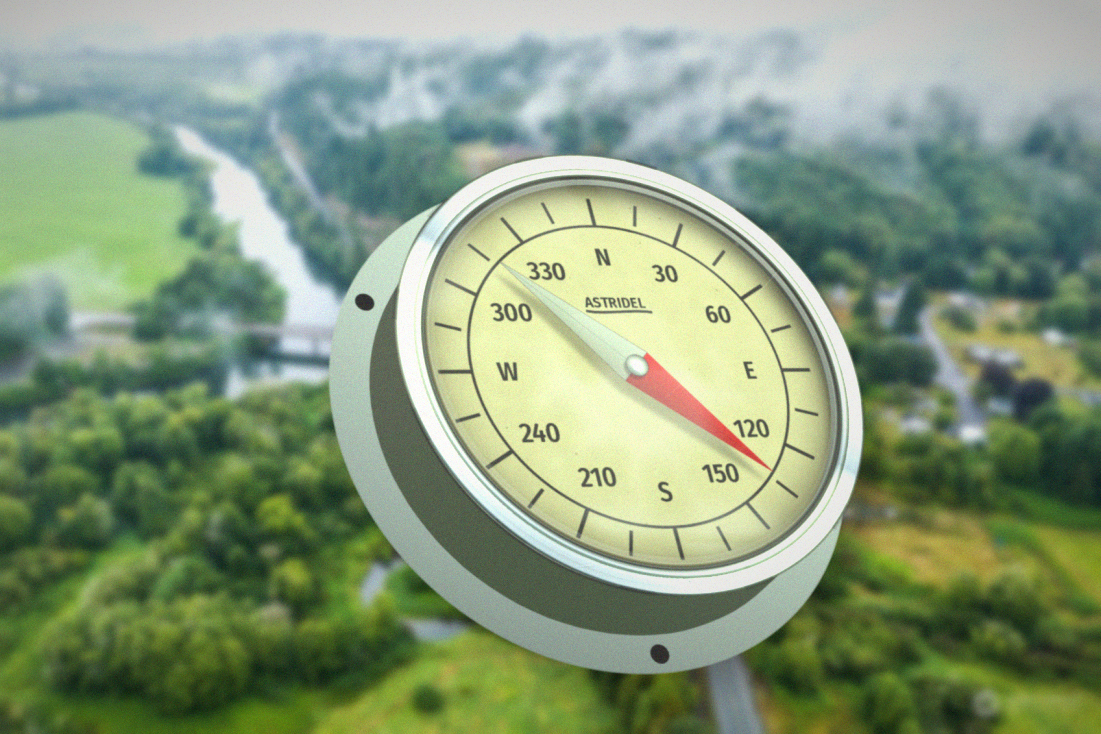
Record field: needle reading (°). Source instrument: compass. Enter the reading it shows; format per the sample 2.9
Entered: 135
